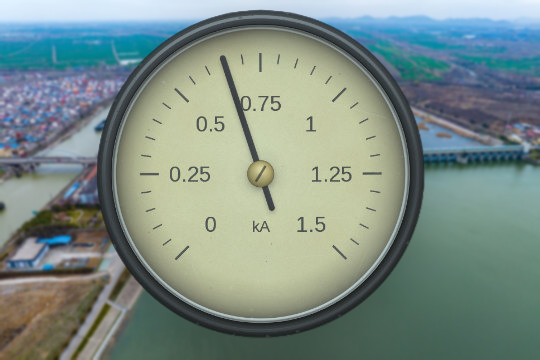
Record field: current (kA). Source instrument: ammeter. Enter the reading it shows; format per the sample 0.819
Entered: 0.65
